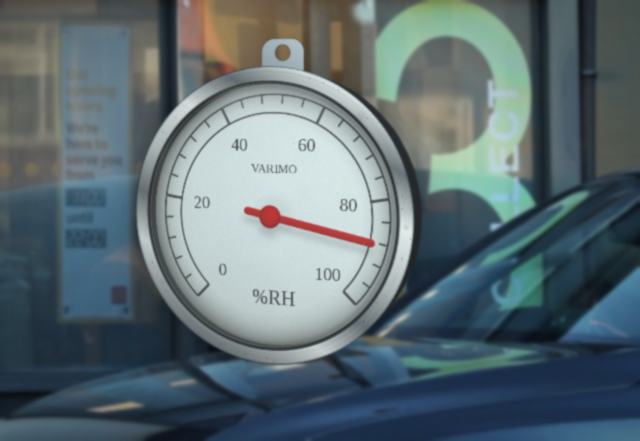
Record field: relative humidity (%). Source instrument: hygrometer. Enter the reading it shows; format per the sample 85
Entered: 88
